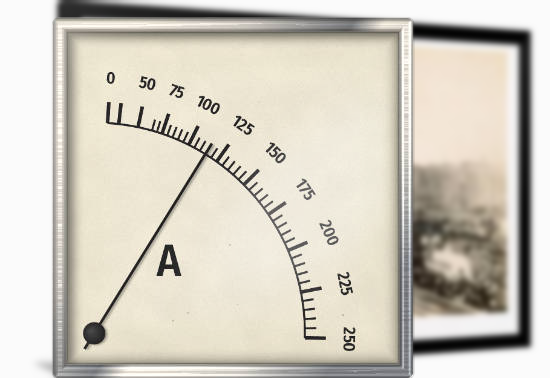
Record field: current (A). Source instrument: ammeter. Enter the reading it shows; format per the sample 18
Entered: 115
